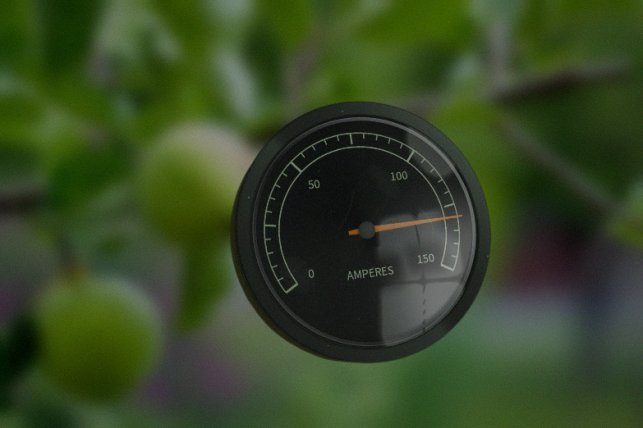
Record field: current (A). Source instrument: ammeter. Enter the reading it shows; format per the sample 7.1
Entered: 130
